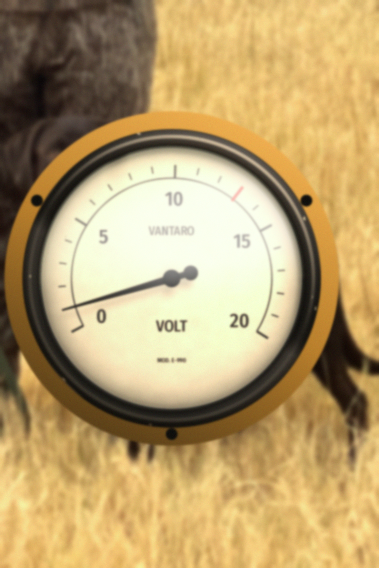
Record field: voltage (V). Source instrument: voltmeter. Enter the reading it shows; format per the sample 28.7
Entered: 1
